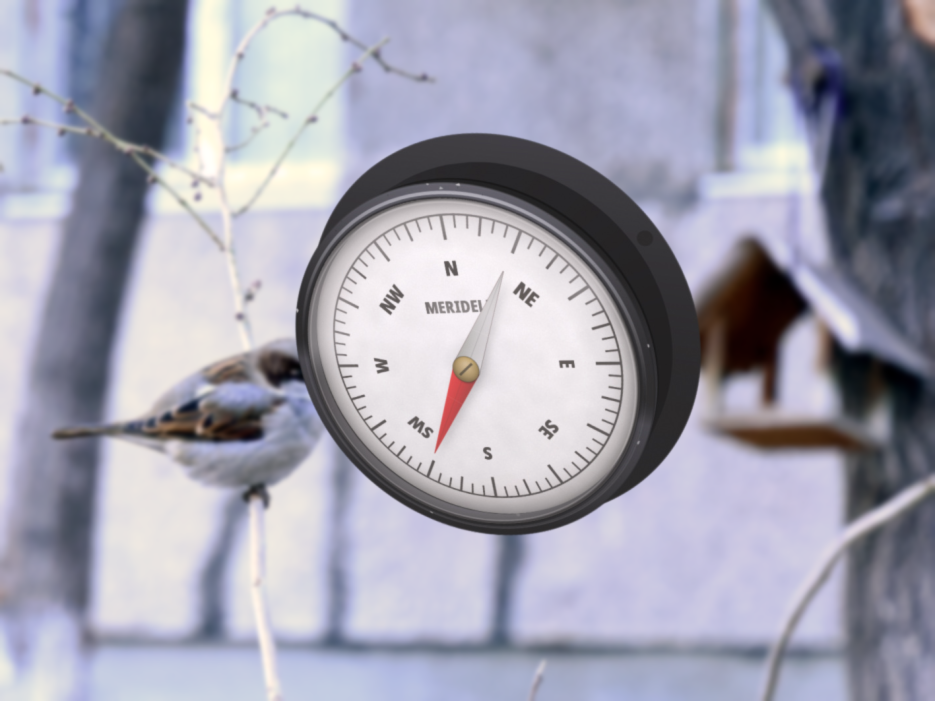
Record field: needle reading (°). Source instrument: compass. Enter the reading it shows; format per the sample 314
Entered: 210
